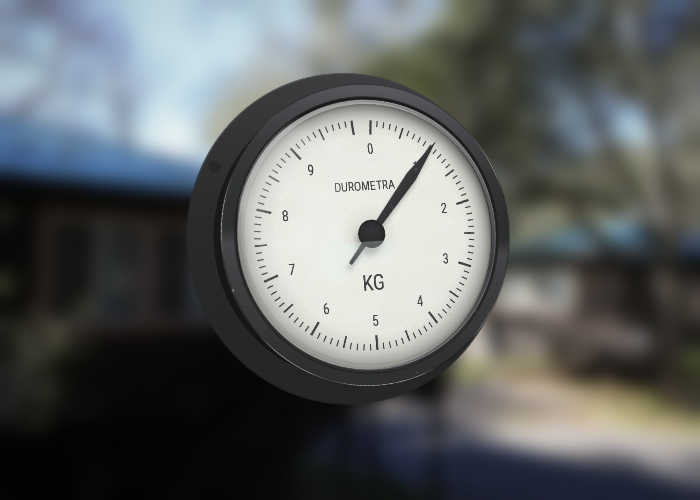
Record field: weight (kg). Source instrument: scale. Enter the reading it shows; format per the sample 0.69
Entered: 1
